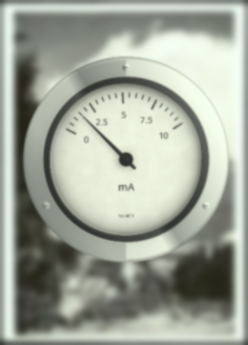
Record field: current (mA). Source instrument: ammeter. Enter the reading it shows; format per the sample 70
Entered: 1.5
